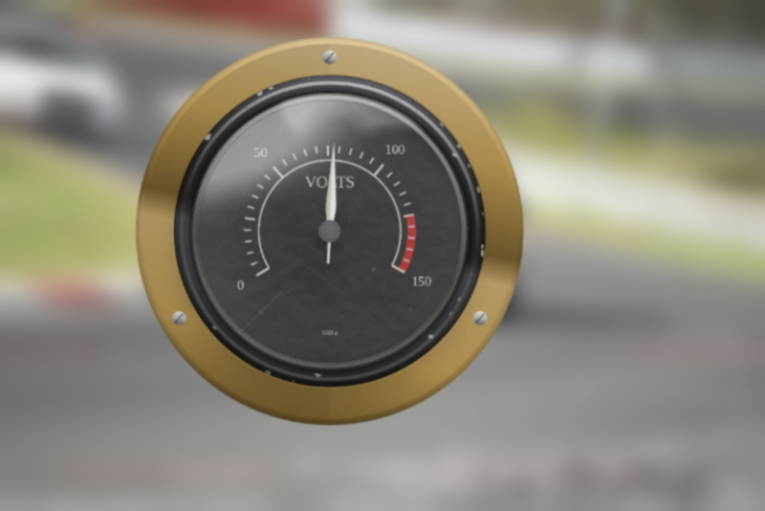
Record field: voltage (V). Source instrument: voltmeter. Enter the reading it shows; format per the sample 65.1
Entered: 77.5
